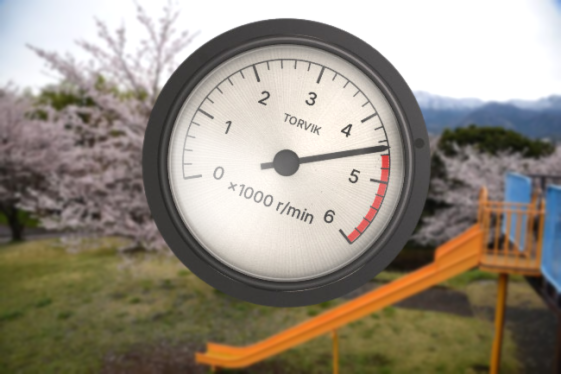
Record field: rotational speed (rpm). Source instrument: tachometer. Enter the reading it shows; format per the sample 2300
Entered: 4500
